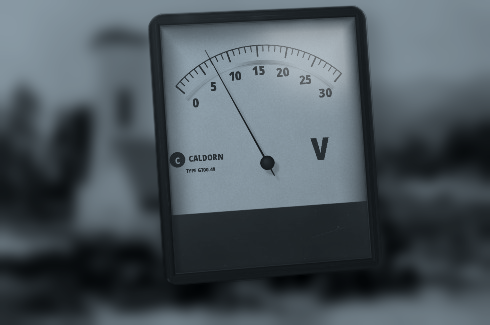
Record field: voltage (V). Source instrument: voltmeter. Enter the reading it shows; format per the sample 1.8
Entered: 7
